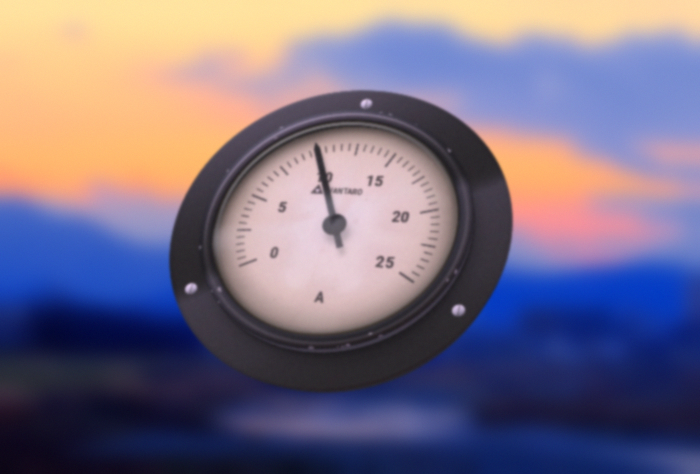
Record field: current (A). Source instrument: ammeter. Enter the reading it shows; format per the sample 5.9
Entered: 10
